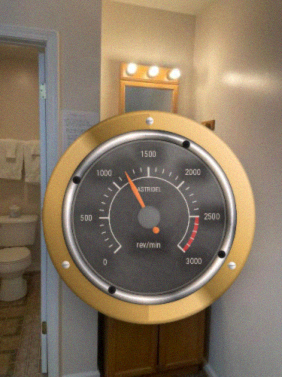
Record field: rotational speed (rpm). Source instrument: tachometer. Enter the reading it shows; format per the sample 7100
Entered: 1200
